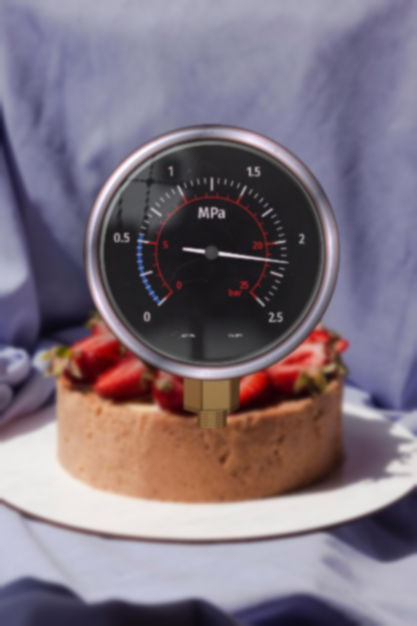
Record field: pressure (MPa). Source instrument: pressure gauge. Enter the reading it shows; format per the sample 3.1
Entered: 2.15
